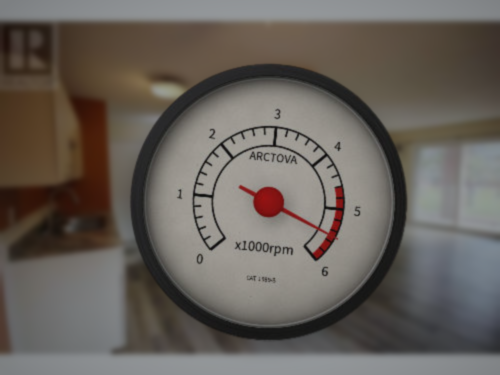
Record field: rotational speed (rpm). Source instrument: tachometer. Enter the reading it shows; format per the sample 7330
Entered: 5500
